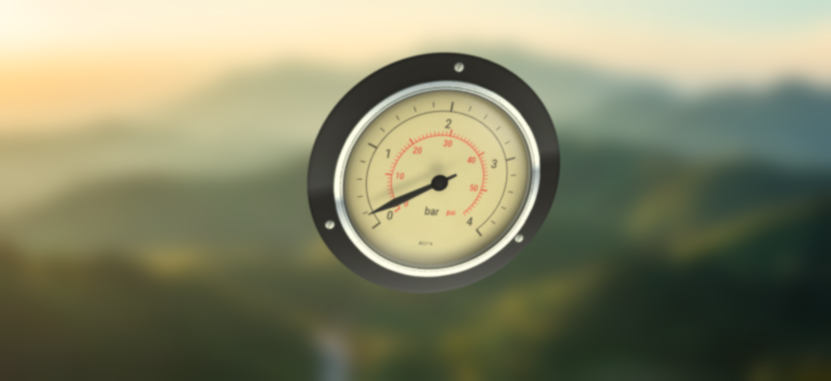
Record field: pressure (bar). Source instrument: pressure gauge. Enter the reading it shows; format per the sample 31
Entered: 0.2
